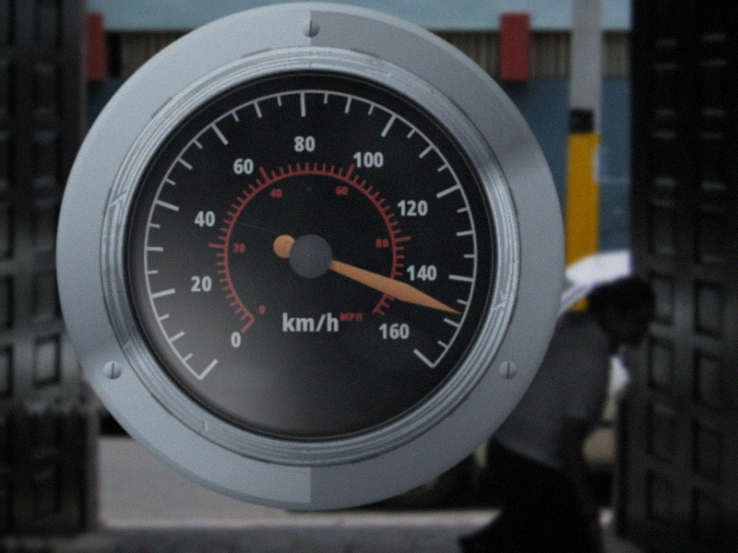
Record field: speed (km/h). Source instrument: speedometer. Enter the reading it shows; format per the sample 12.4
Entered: 147.5
